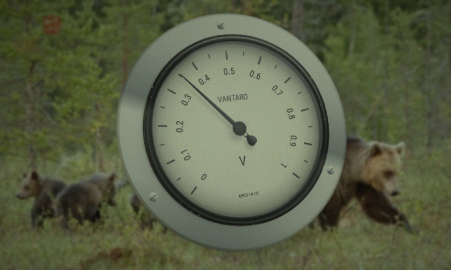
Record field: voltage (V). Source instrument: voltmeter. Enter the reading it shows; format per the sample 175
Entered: 0.35
